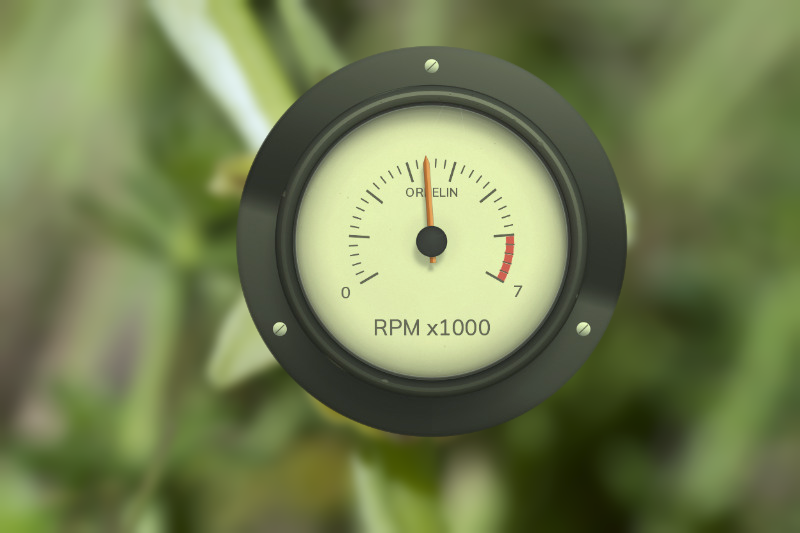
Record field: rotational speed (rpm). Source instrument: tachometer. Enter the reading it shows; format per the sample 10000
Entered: 3400
